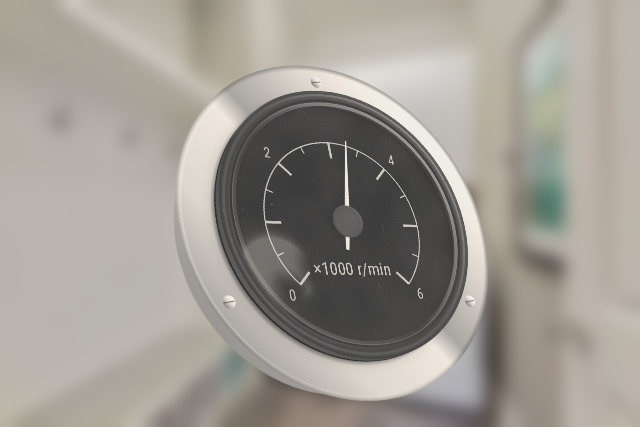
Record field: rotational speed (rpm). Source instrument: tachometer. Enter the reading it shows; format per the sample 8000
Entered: 3250
